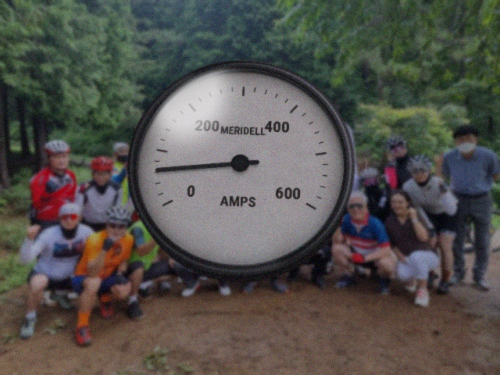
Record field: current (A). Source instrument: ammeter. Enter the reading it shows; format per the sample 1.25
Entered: 60
